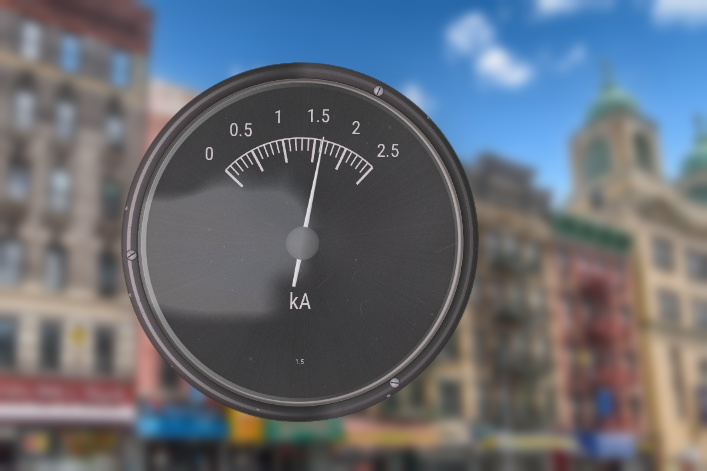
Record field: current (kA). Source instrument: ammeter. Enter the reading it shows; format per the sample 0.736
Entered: 1.6
